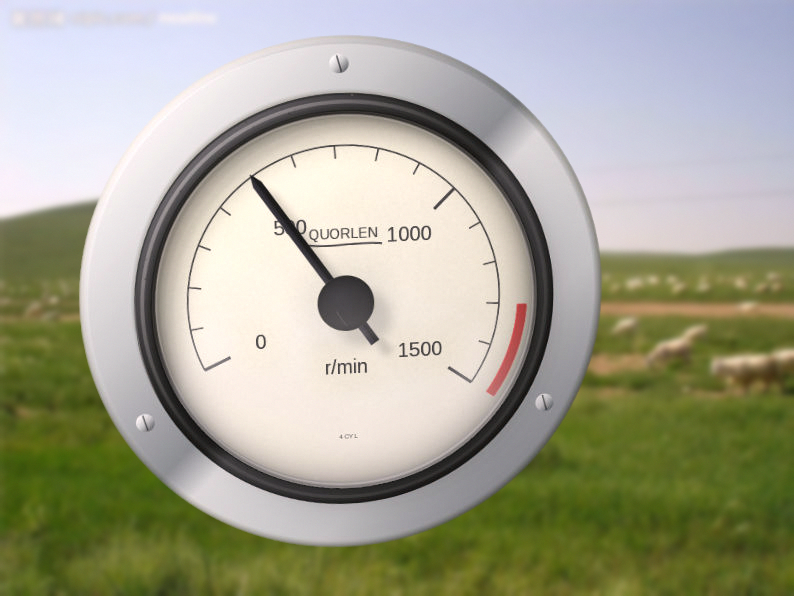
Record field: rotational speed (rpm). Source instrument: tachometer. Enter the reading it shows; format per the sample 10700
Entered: 500
